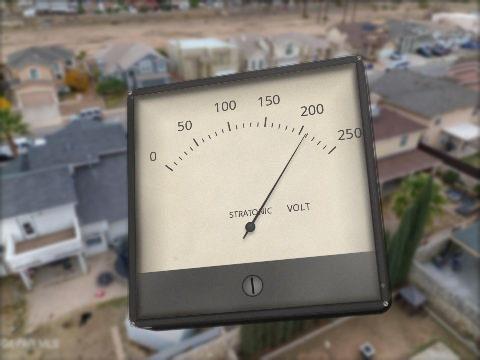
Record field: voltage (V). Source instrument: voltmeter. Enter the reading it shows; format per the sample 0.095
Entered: 210
